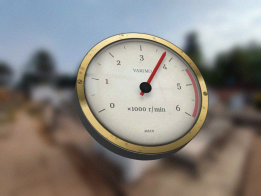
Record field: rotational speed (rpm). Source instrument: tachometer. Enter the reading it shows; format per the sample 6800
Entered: 3750
